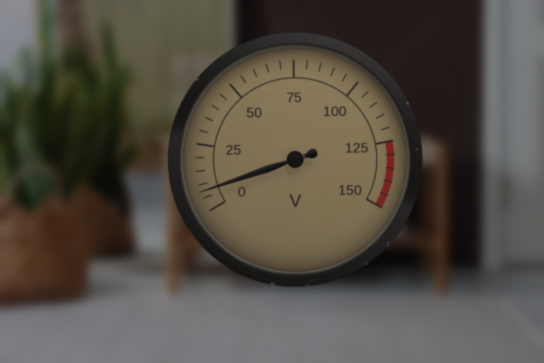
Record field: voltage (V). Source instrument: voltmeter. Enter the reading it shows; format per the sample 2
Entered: 7.5
